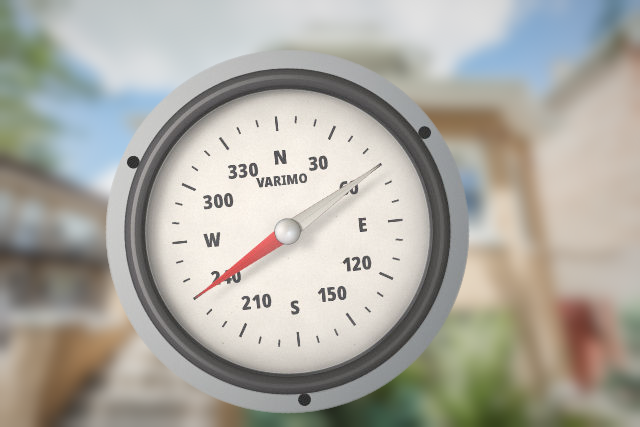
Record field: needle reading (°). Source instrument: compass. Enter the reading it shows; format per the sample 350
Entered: 240
